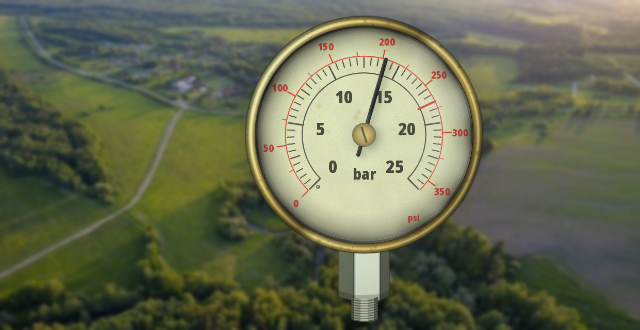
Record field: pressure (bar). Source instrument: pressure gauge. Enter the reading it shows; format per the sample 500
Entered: 14
